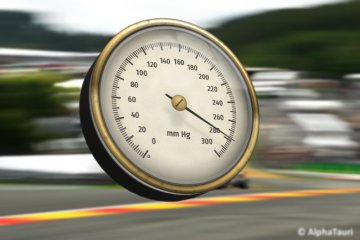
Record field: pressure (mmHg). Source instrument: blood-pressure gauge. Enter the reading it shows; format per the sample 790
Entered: 280
